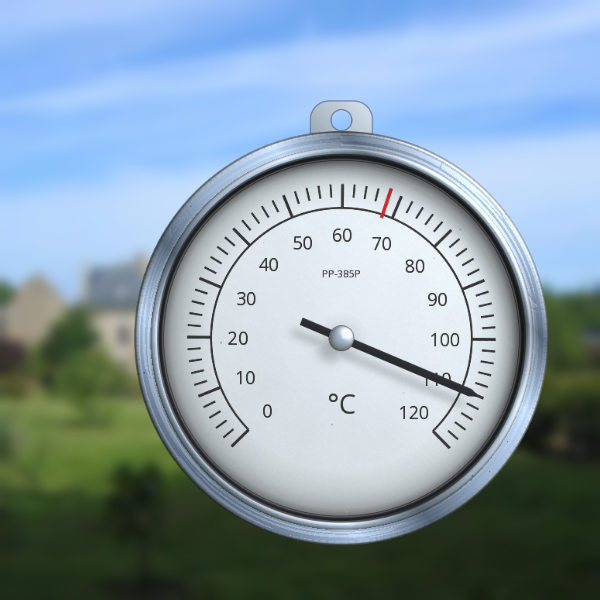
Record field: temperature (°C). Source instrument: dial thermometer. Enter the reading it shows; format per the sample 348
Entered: 110
